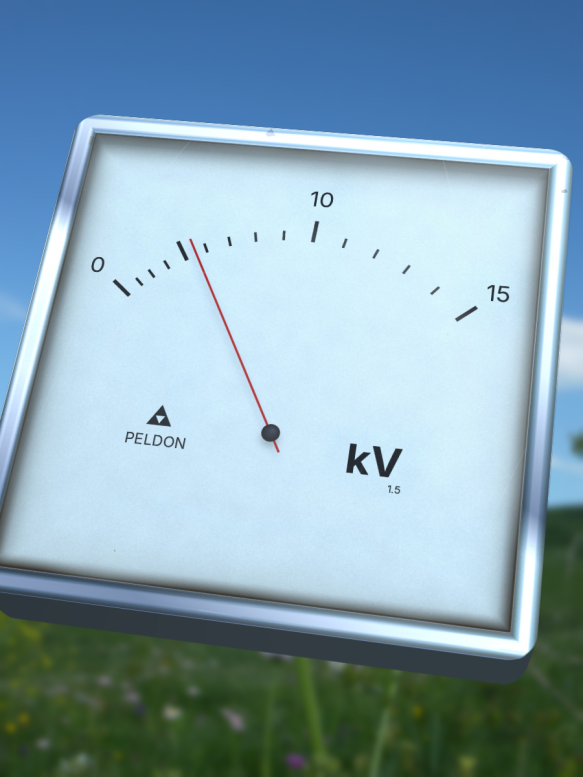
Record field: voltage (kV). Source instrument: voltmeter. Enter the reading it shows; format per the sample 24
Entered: 5.5
